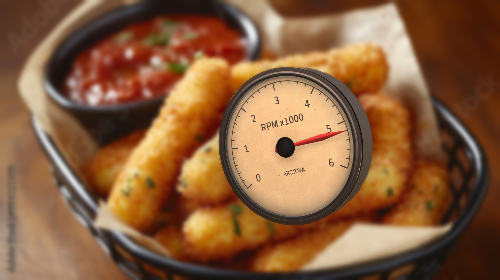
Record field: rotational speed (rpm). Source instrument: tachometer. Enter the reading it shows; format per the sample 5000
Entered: 5200
